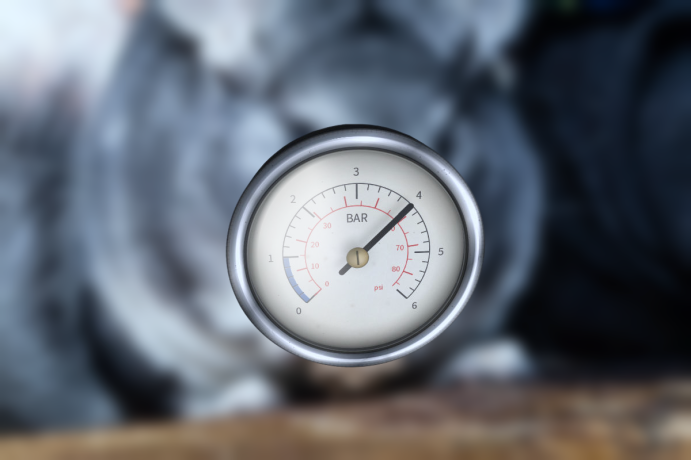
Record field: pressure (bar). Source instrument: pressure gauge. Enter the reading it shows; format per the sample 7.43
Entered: 4
